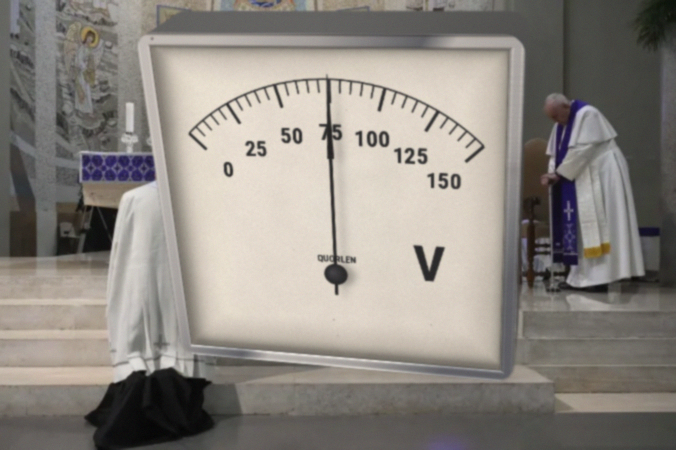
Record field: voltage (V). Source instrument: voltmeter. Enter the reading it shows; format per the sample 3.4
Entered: 75
